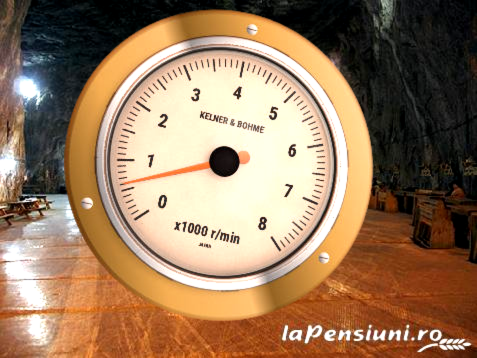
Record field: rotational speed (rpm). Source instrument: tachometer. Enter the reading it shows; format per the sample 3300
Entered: 600
